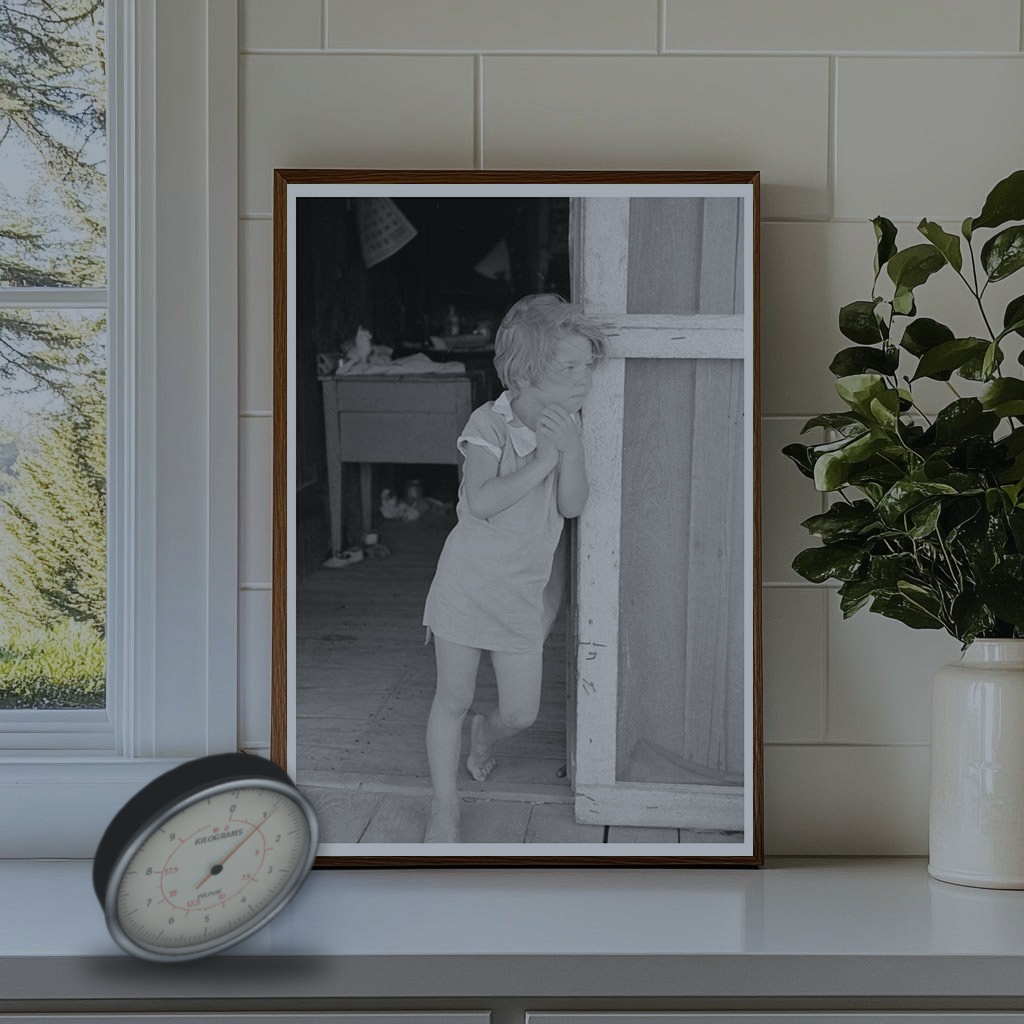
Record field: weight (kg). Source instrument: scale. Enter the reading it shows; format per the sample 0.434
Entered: 1
